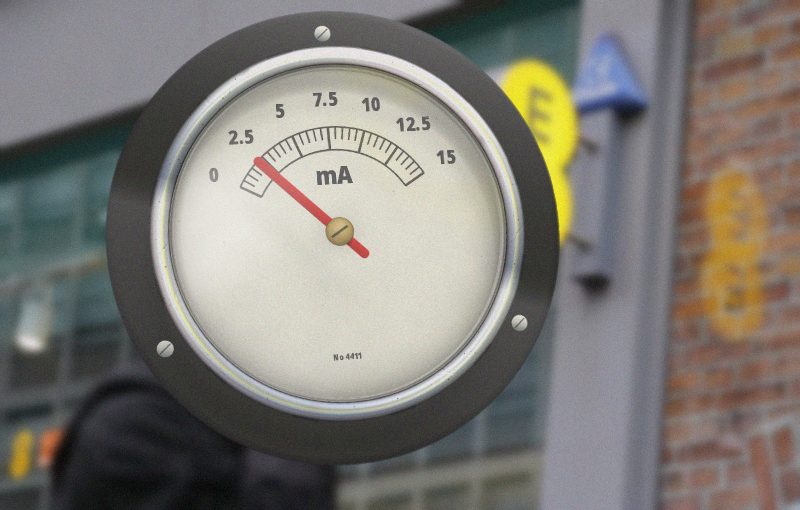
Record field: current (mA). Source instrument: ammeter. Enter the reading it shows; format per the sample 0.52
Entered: 2
